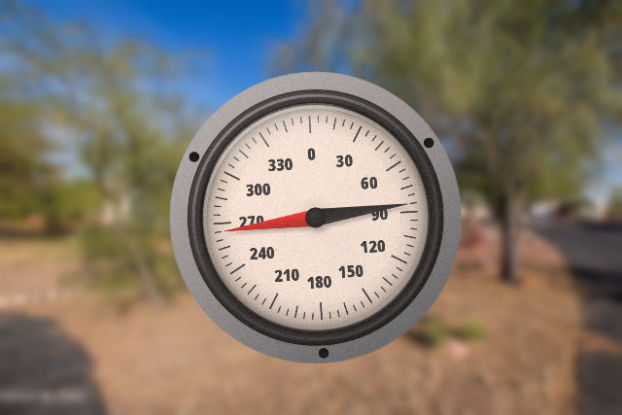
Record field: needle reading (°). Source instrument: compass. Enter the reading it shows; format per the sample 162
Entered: 265
